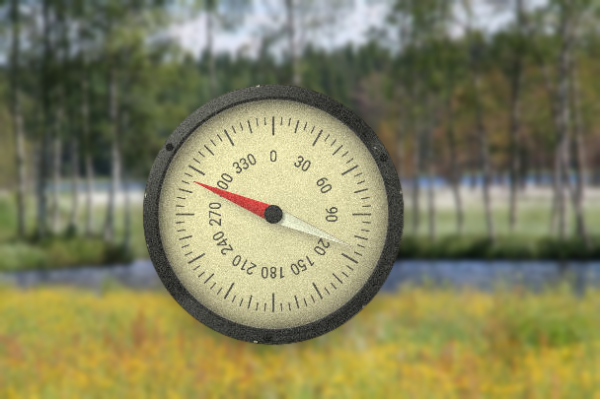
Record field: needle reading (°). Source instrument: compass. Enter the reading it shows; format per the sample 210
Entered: 292.5
